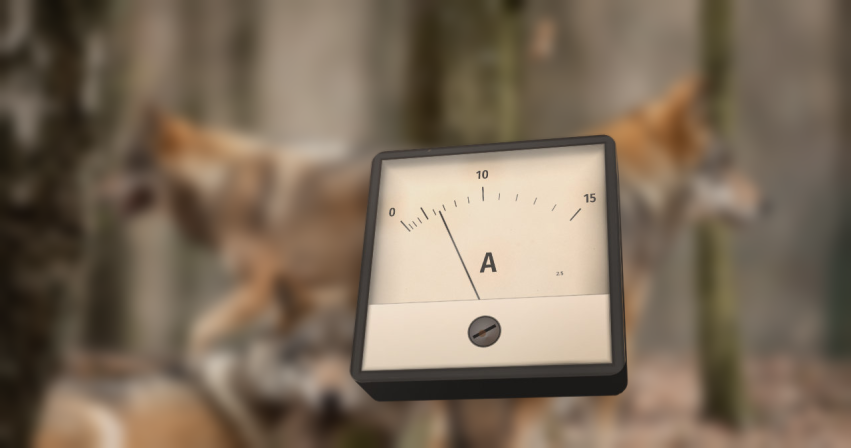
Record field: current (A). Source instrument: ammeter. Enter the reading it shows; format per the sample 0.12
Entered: 6.5
